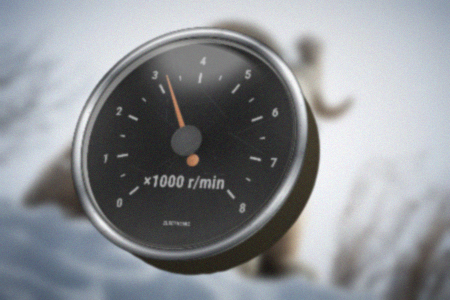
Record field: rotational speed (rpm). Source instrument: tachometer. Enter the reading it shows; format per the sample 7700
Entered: 3250
